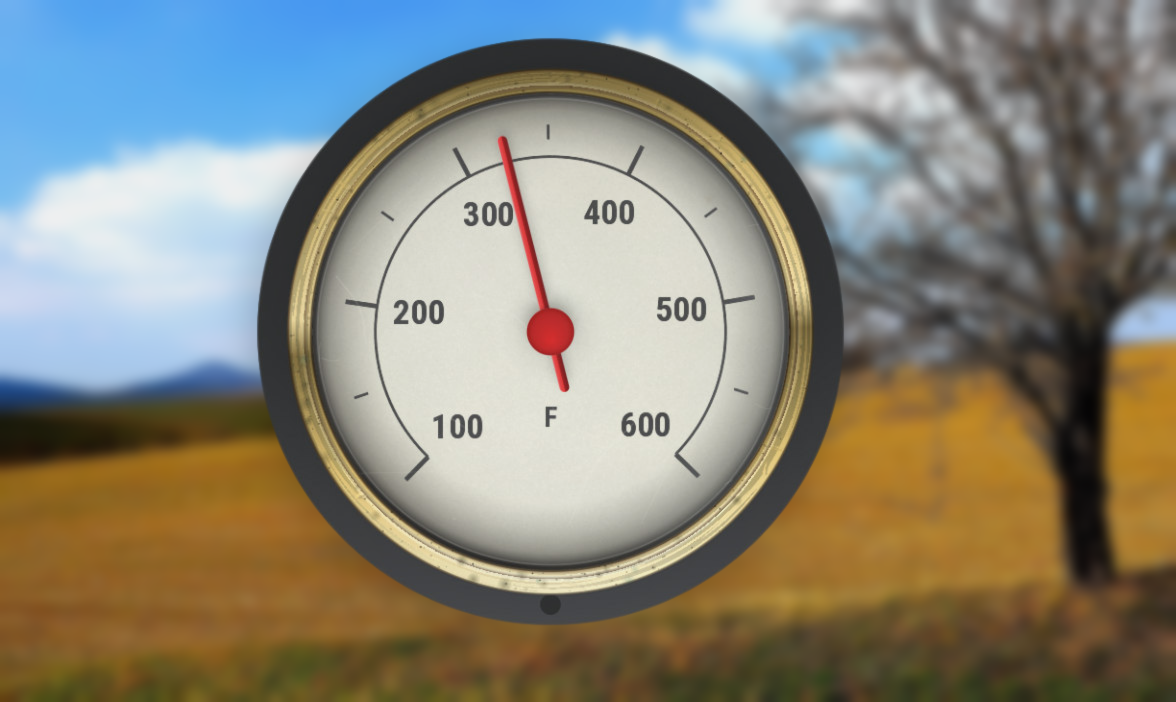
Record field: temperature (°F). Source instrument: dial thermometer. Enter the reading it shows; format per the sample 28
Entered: 325
